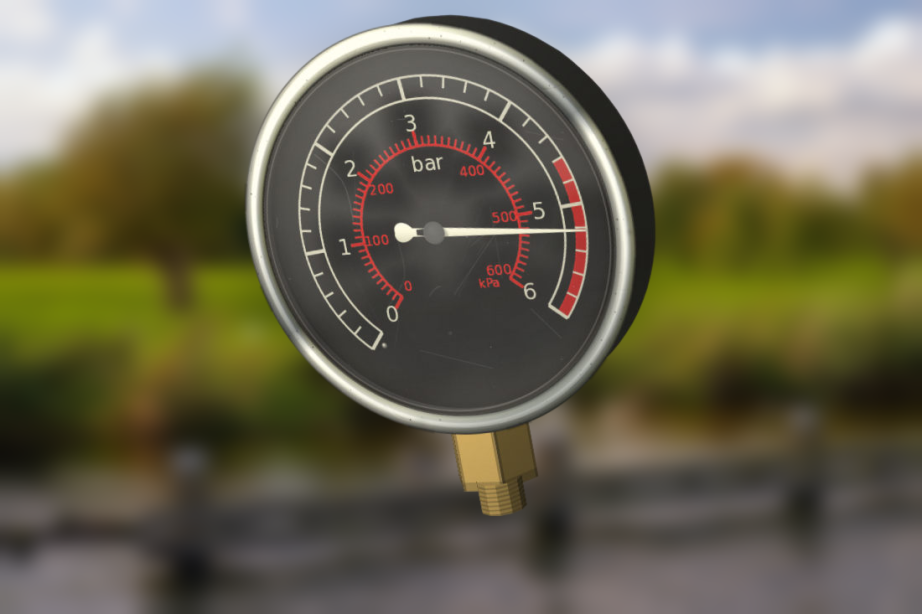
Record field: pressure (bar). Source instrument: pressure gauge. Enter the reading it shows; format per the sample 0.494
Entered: 5.2
